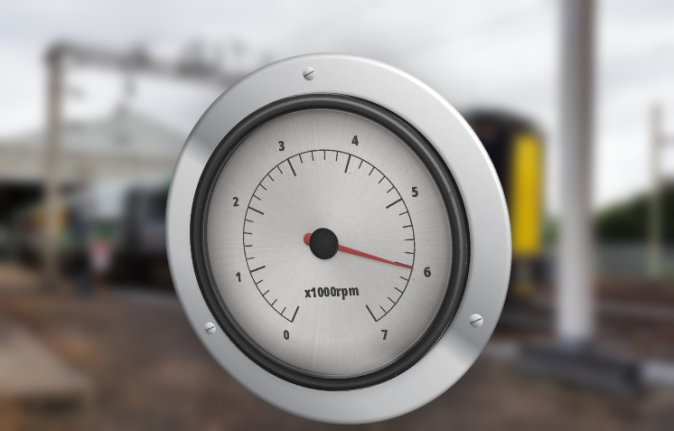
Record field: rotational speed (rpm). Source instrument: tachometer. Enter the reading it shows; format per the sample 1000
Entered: 6000
